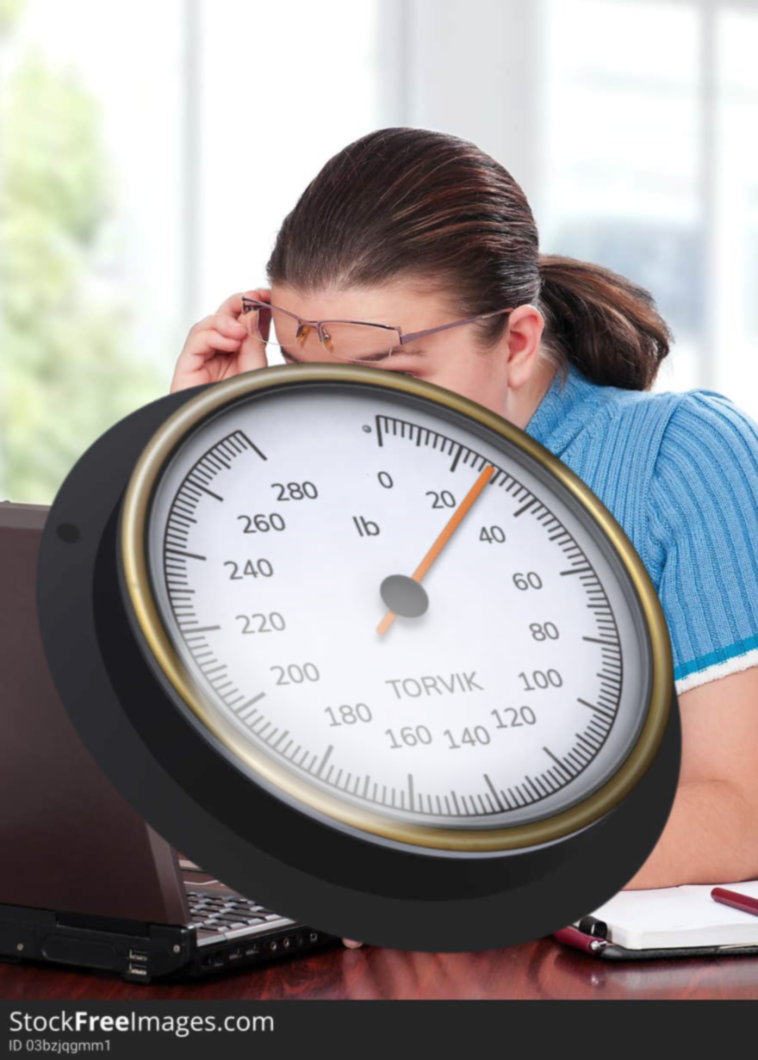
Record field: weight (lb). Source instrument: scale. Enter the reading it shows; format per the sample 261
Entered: 28
